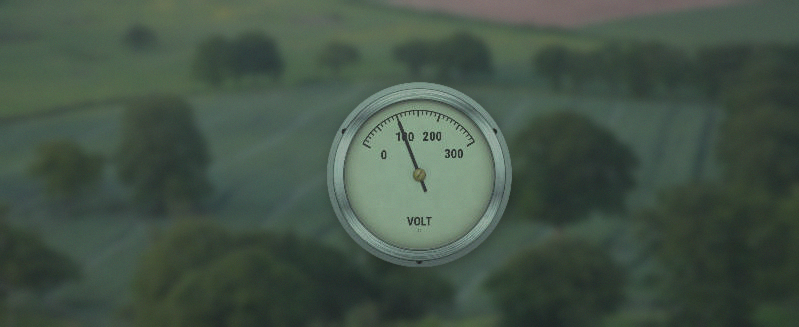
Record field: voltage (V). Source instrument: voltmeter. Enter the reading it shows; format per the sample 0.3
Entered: 100
